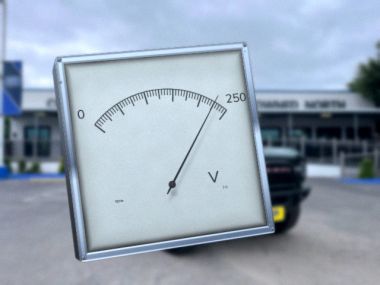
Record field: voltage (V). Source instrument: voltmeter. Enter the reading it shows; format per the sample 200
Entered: 225
